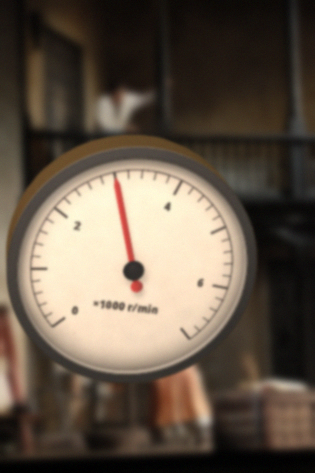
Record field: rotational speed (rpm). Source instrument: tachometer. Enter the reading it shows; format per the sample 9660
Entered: 3000
